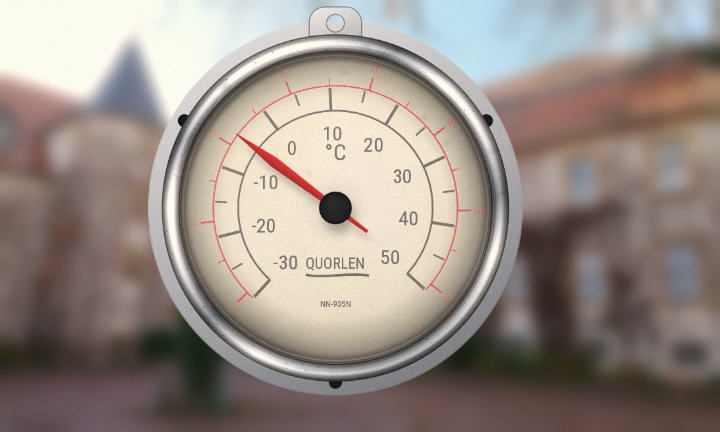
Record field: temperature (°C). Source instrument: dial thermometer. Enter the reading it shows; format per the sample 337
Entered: -5
